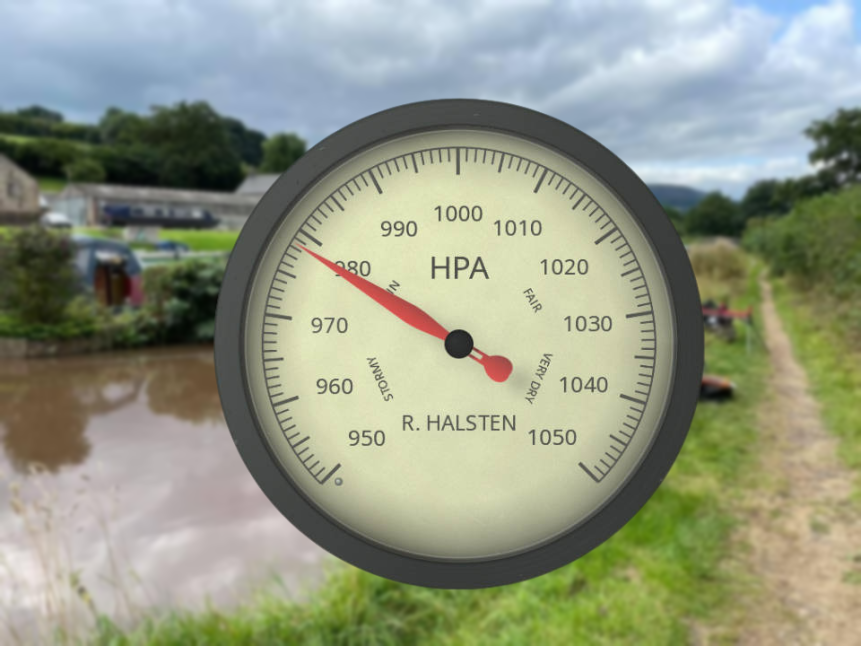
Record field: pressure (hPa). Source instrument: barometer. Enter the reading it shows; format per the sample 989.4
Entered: 978.5
